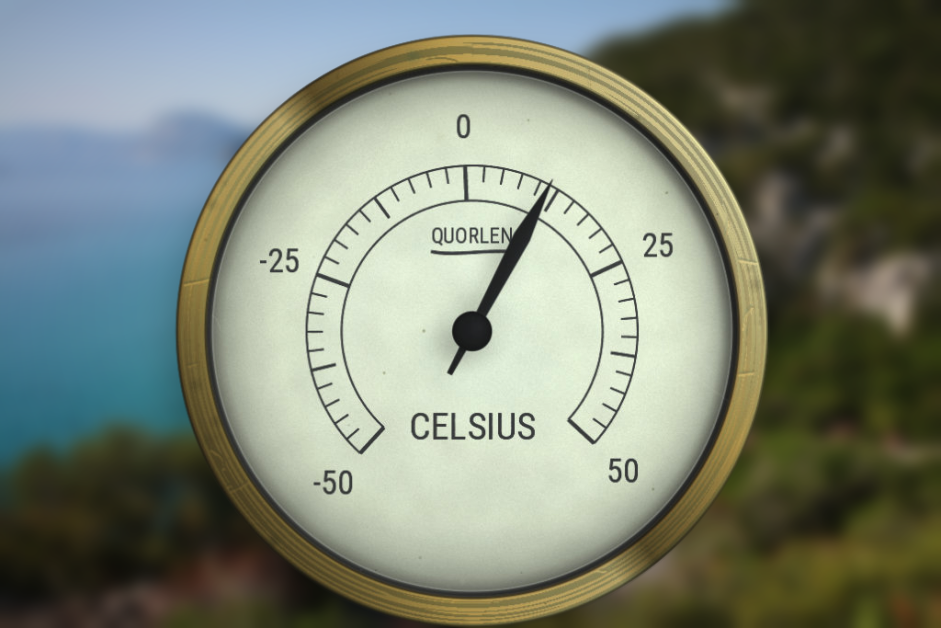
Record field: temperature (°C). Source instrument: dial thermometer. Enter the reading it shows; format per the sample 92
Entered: 11.25
